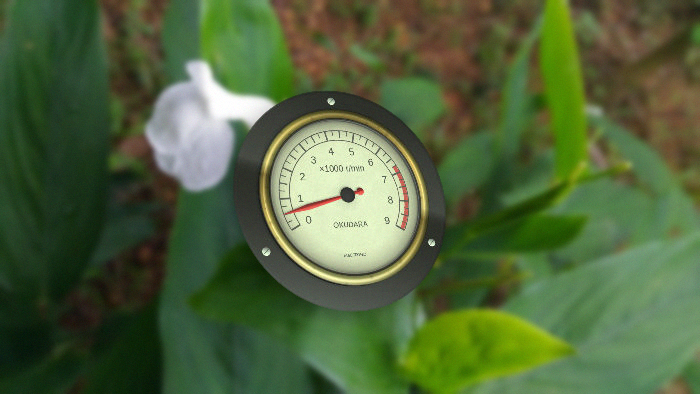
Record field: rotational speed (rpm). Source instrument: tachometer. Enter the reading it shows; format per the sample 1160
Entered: 500
